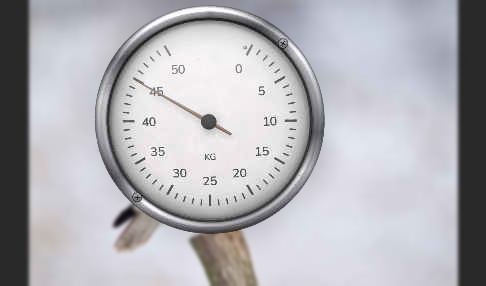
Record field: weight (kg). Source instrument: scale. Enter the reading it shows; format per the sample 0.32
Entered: 45
